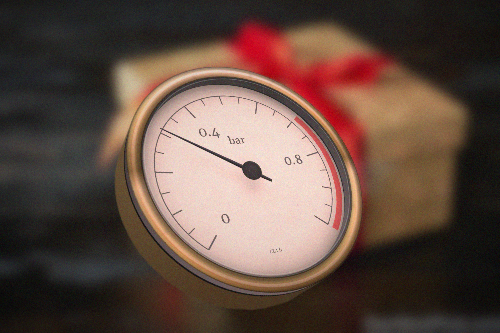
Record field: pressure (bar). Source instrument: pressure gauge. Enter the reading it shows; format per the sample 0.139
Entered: 0.3
